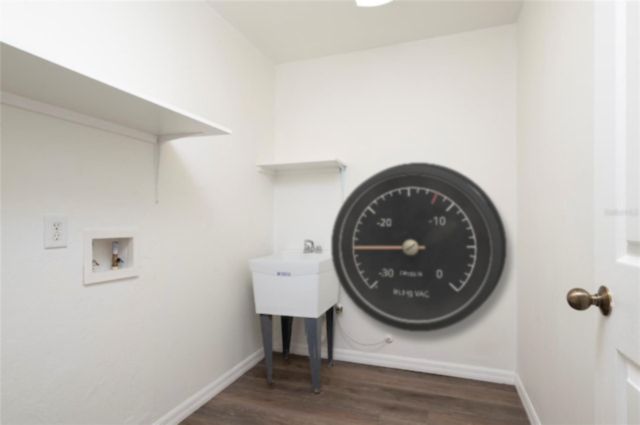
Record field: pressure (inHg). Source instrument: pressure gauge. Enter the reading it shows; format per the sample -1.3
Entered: -25
